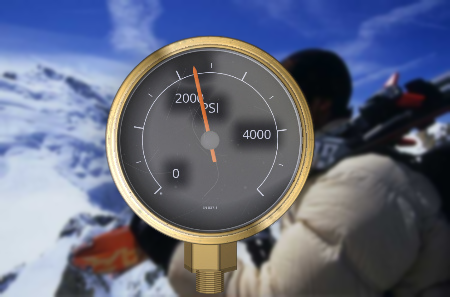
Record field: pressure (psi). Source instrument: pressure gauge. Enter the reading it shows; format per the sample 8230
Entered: 2250
